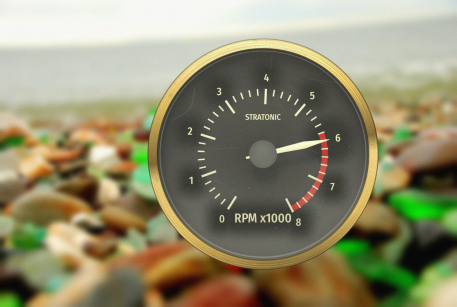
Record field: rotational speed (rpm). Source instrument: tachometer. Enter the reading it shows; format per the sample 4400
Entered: 6000
